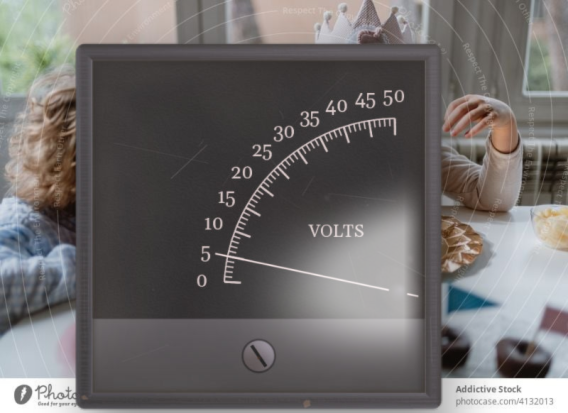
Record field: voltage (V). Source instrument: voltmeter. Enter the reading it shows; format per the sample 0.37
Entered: 5
